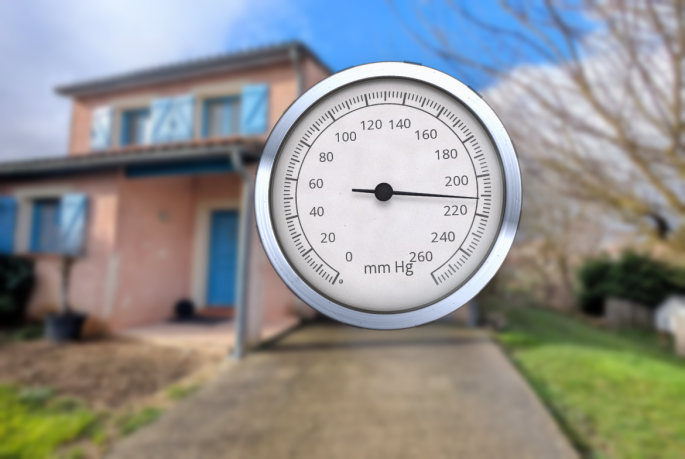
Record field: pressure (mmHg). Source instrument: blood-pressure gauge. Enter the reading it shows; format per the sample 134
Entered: 212
